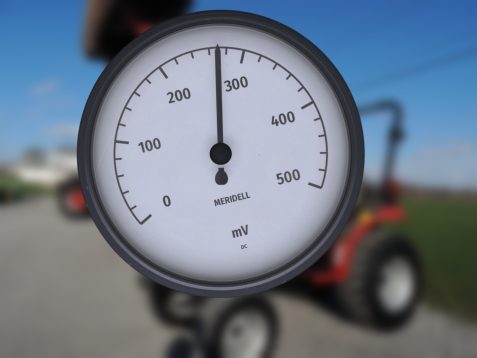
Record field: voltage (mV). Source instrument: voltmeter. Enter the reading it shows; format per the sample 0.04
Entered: 270
